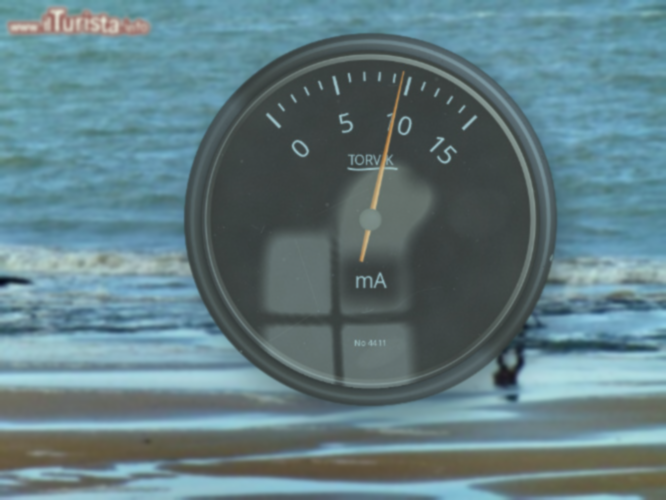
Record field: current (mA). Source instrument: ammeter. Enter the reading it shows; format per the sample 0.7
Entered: 9.5
